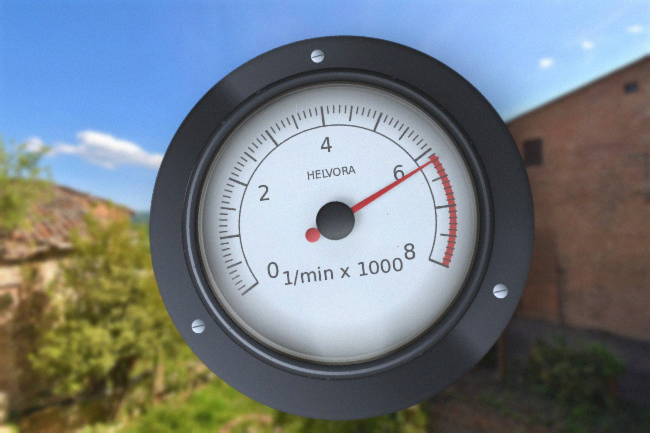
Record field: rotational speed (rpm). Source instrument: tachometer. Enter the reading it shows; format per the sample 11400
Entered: 6200
